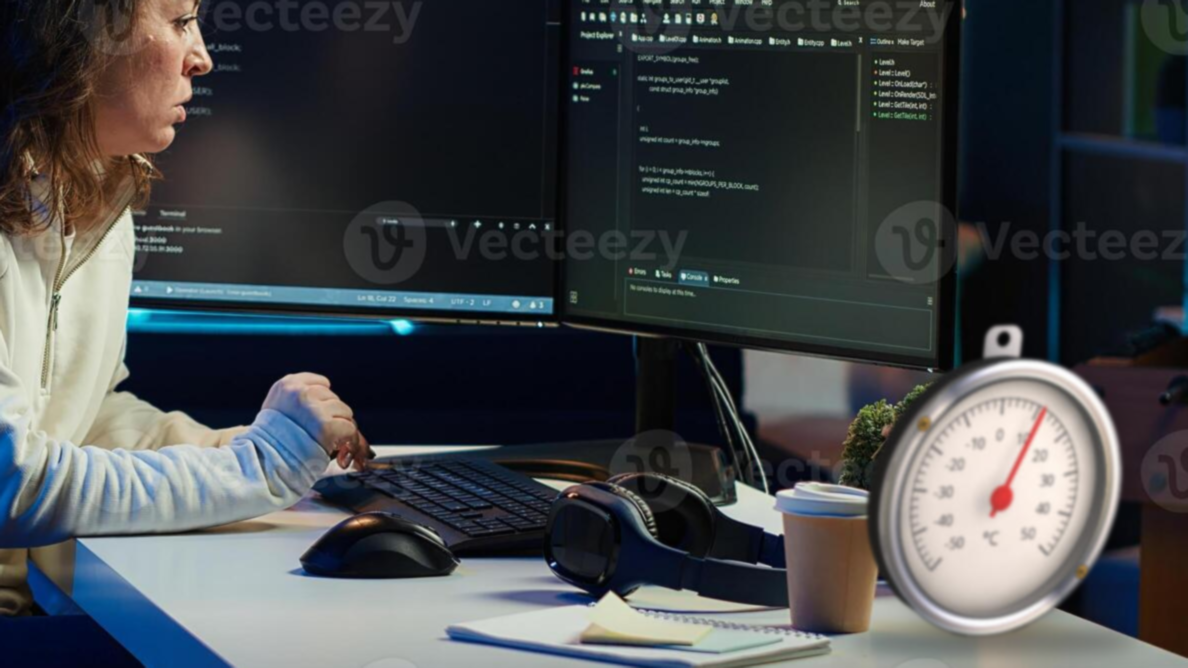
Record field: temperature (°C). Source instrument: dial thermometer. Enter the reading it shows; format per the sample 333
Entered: 10
